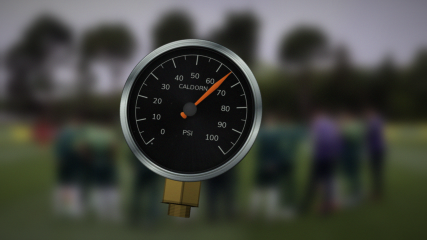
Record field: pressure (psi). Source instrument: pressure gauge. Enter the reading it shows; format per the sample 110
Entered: 65
